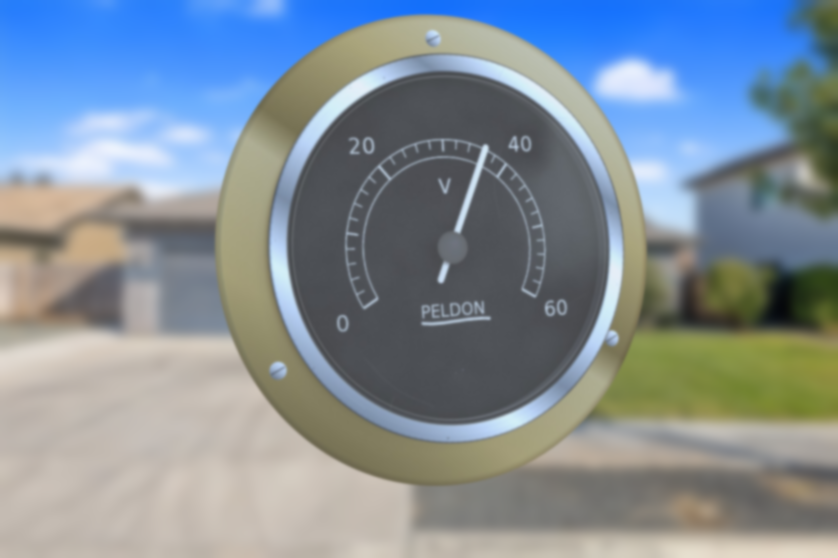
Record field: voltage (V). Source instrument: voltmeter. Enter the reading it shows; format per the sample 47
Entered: 36
